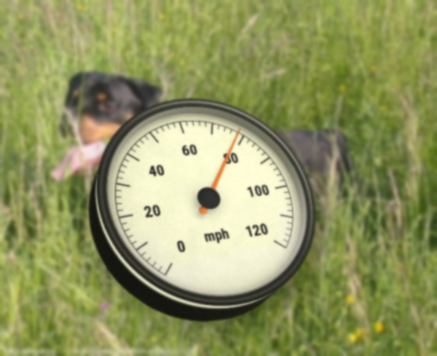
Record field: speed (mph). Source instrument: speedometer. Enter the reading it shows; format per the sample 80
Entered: 78
